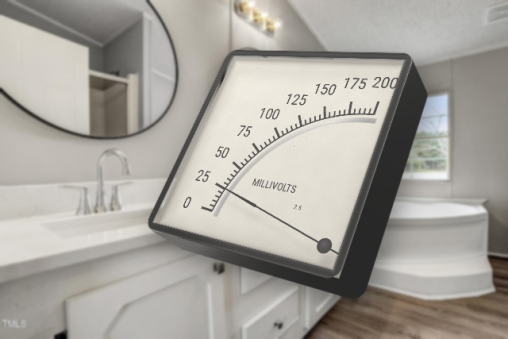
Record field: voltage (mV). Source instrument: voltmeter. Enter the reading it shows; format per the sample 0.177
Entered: 25
